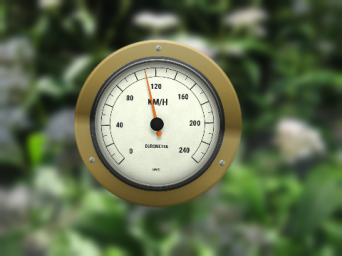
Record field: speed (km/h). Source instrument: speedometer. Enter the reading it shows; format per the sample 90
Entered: 110
